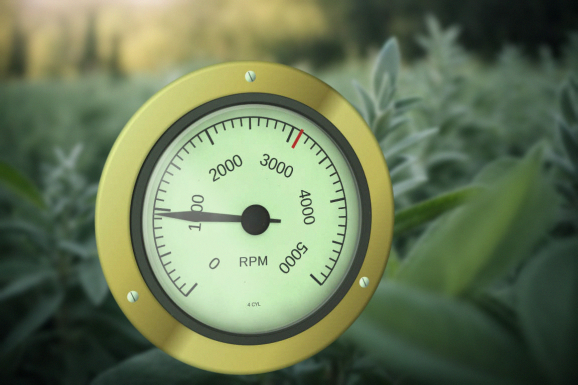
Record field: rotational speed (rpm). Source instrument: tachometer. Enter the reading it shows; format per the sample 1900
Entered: 950
